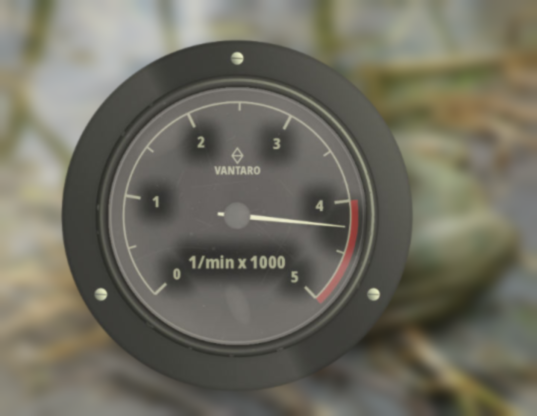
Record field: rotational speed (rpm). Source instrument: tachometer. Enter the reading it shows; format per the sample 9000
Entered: 4250
